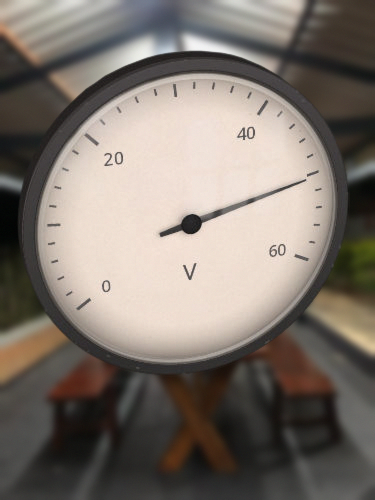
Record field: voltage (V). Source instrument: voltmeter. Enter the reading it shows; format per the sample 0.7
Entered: 50
